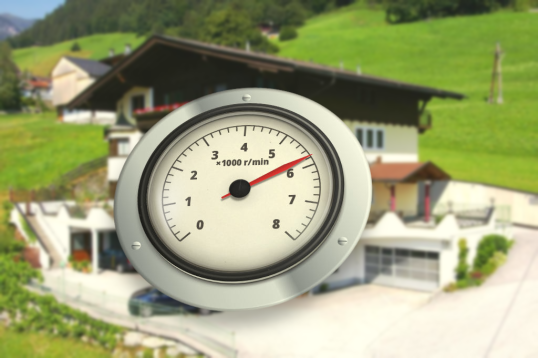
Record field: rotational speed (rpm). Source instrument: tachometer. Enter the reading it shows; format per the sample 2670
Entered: 5800
